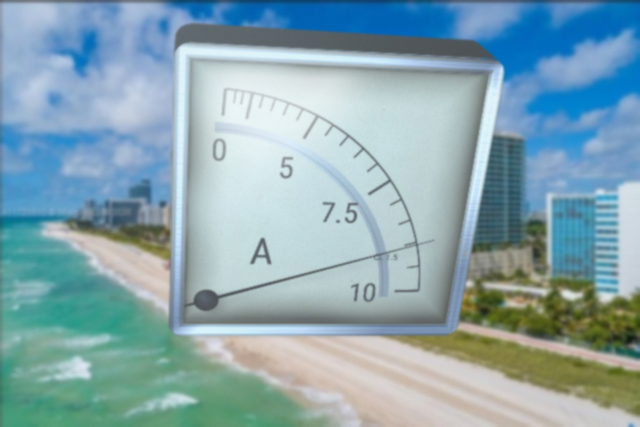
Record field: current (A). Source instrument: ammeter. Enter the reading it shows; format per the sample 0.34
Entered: 9
